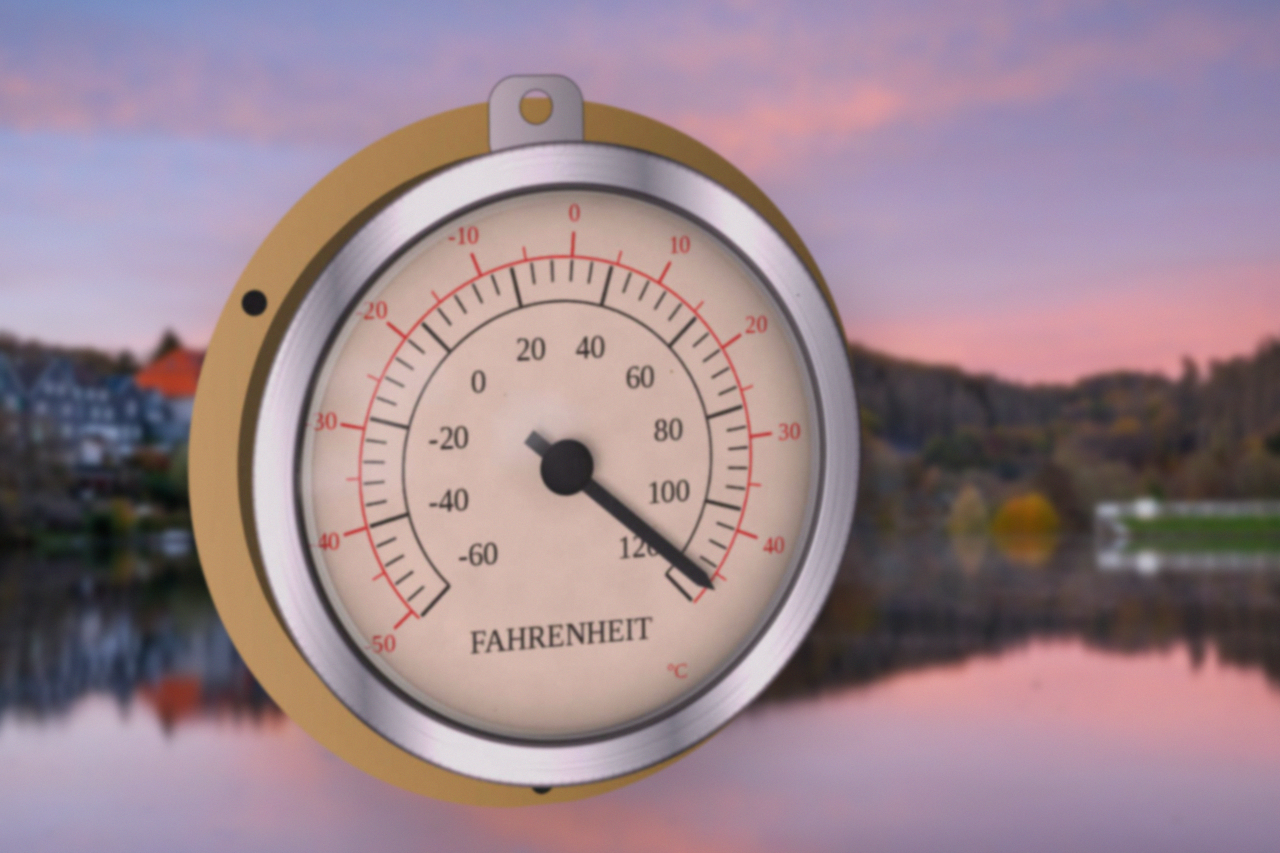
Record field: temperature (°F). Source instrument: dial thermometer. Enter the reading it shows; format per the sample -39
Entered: 116
